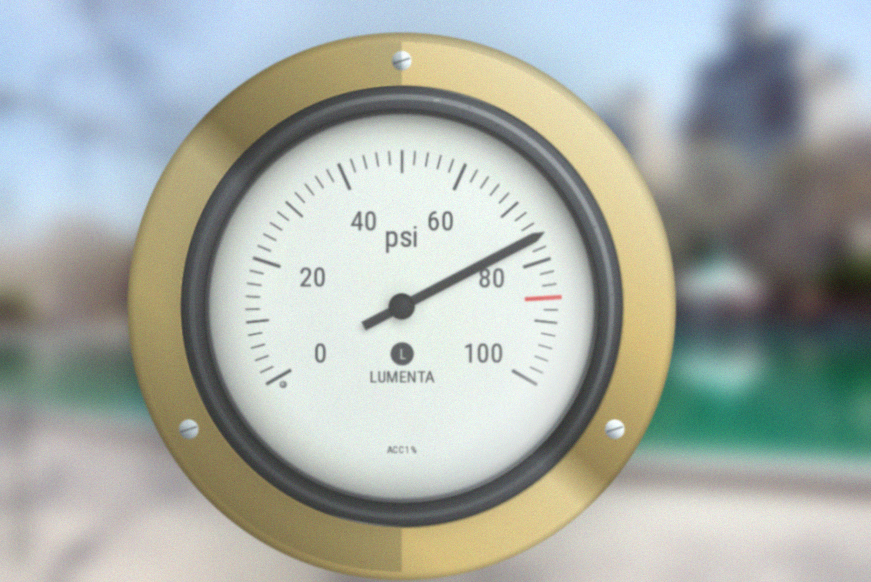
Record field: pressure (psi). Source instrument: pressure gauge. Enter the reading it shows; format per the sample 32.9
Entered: 76
